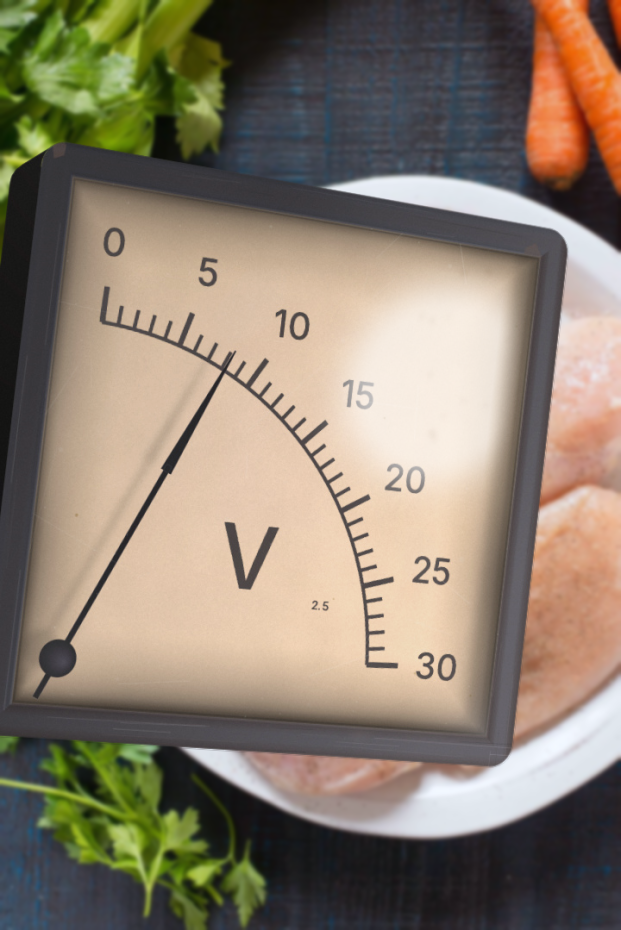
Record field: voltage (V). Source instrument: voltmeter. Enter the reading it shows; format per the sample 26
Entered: 8
